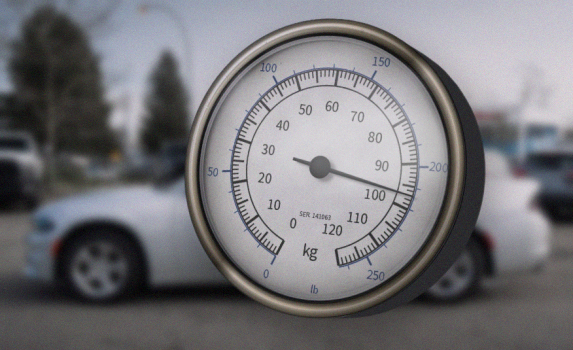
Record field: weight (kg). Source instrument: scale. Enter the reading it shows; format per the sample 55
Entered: 97
